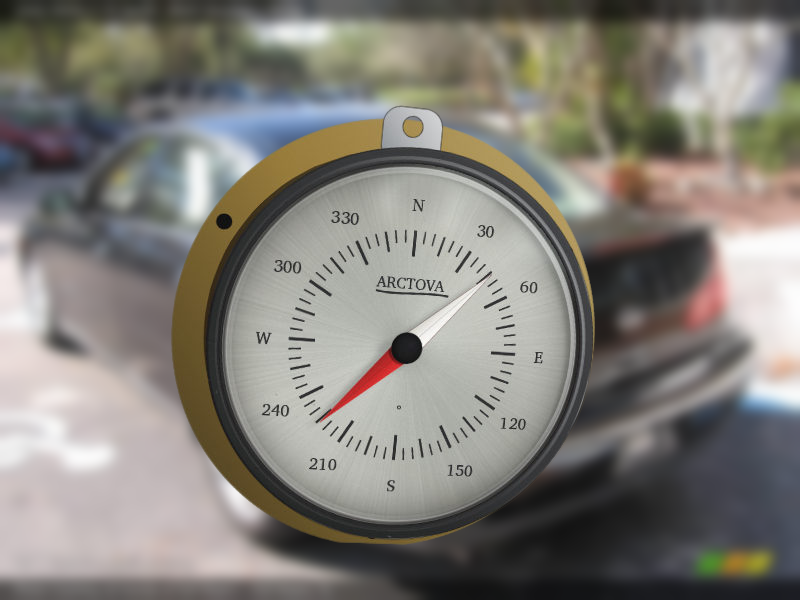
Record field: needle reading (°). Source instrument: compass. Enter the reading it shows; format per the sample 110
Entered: 225
